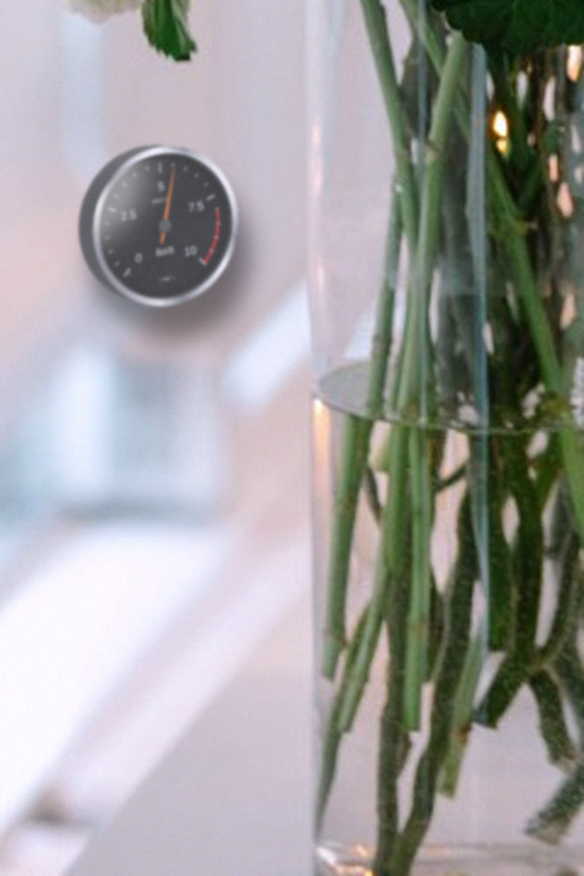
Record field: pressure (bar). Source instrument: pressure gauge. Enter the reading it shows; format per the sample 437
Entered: 5.5
